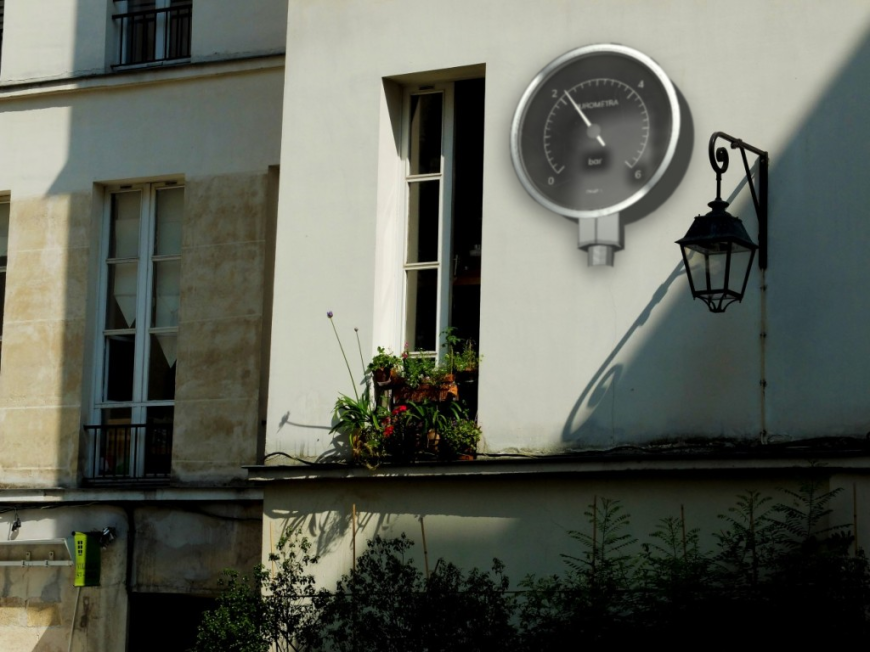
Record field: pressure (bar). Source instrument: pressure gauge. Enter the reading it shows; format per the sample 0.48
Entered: 2.2
